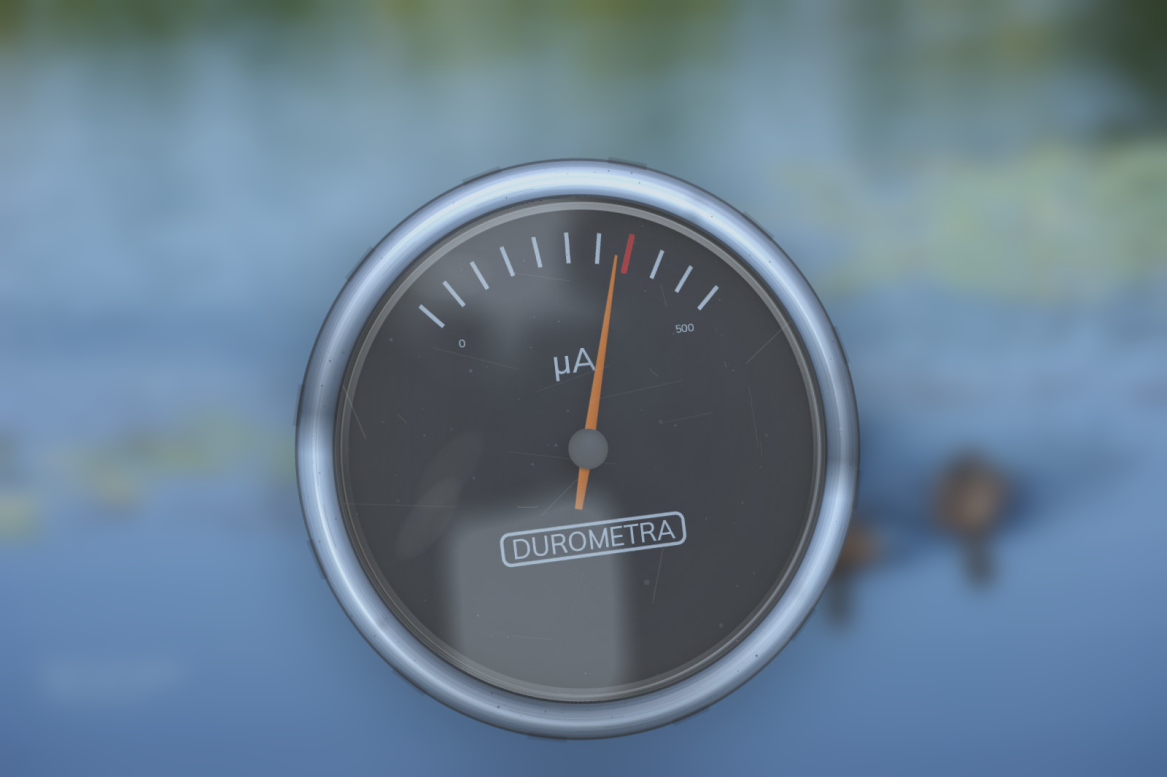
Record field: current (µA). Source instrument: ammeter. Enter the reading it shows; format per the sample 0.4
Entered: 325
